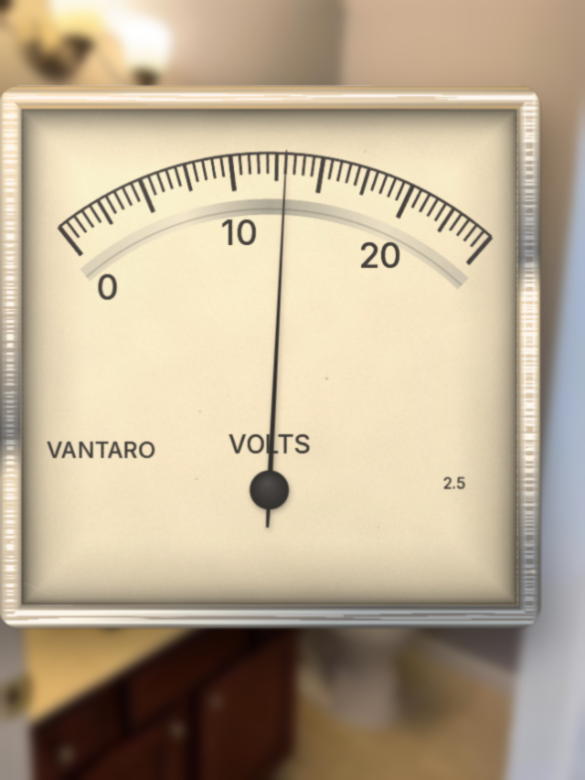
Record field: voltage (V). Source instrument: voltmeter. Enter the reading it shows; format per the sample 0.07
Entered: 13
